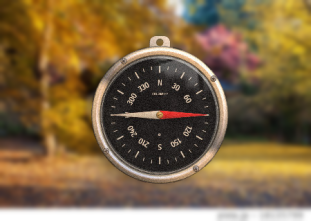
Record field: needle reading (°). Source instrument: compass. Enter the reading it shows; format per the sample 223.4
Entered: 90
